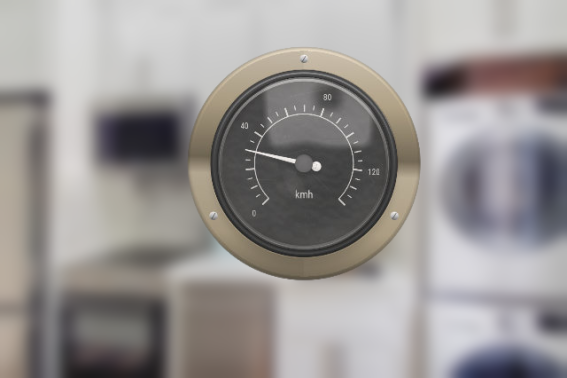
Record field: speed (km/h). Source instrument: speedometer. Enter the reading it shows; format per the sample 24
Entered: 30
